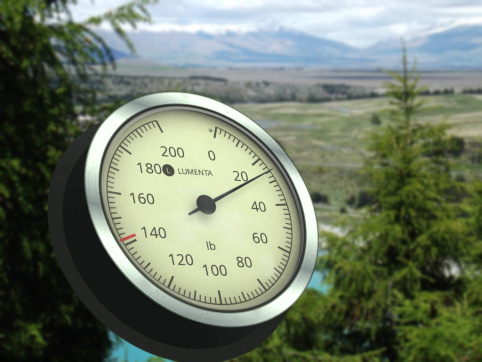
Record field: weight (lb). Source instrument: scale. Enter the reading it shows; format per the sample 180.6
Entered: 26
